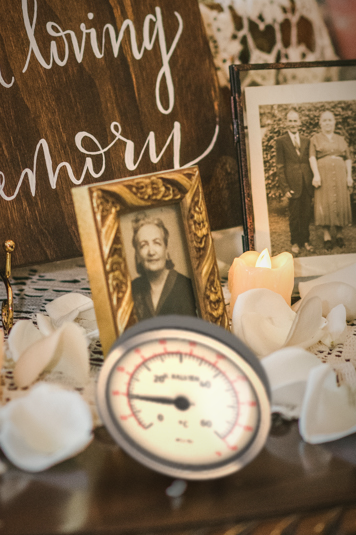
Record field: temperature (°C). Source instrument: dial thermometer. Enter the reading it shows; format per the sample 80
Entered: 10
